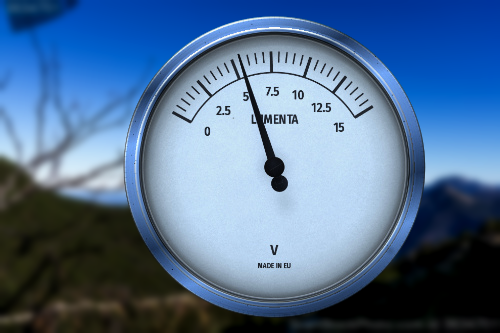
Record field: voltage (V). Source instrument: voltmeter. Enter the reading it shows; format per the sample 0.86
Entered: 5.5
